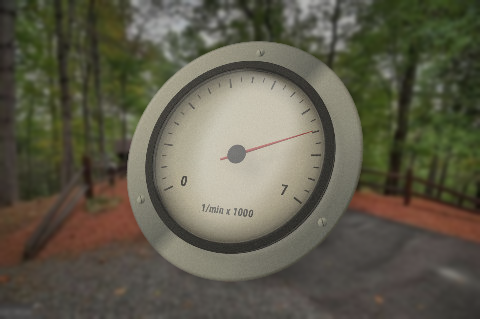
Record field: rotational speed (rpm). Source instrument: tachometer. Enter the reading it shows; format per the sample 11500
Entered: 5500
